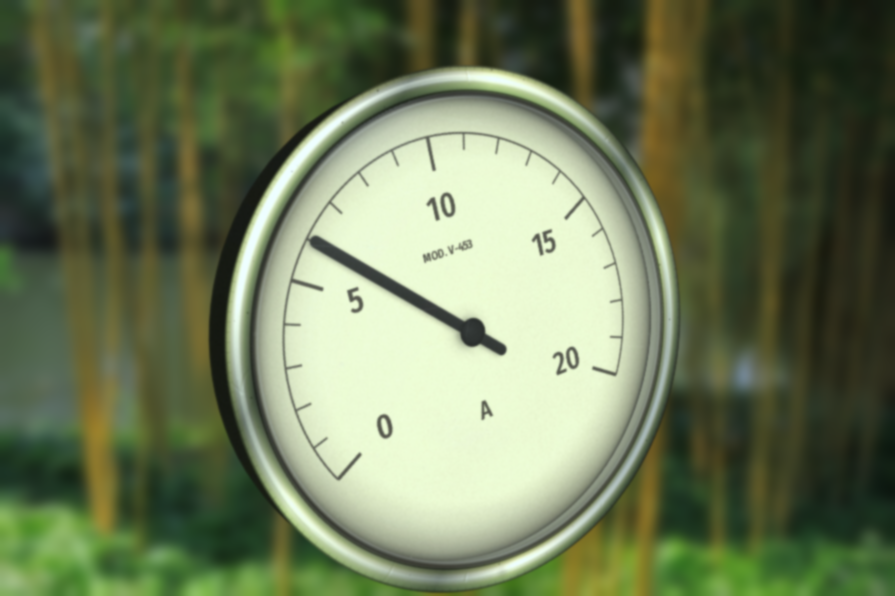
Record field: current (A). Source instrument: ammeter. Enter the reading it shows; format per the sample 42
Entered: 6
